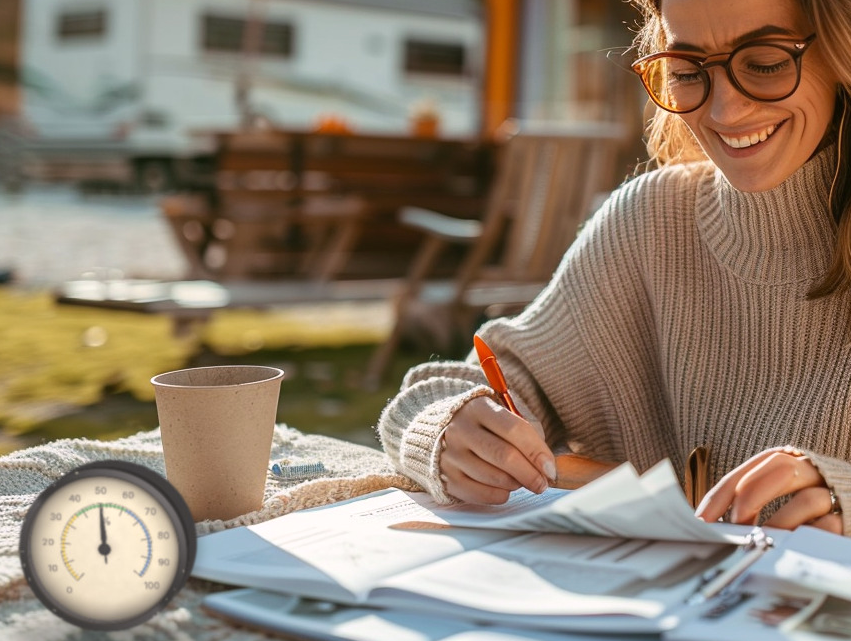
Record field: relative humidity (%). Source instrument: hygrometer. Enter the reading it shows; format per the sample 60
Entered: 50
